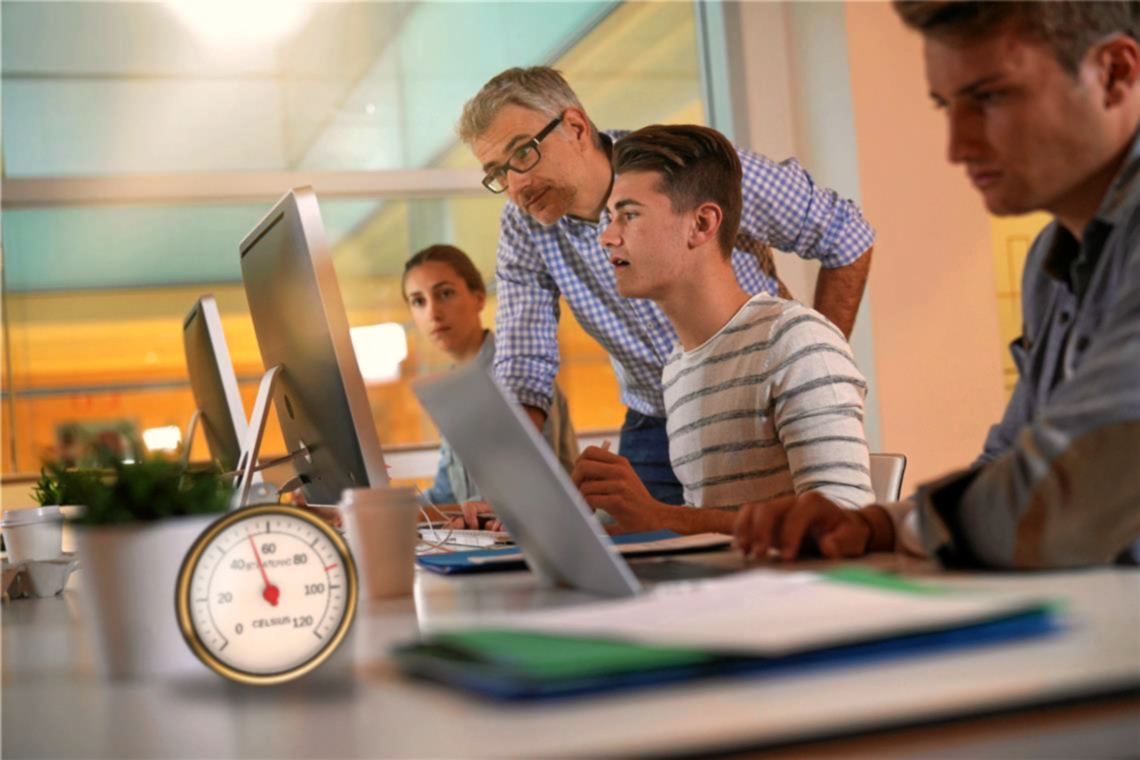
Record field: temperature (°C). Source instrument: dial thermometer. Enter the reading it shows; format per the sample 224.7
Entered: 52
